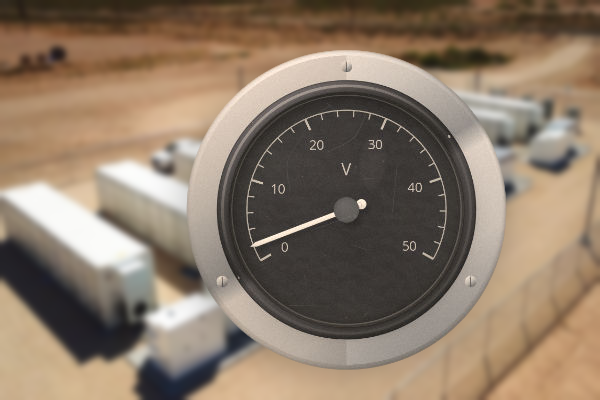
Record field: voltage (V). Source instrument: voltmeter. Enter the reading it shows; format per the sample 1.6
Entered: 2
